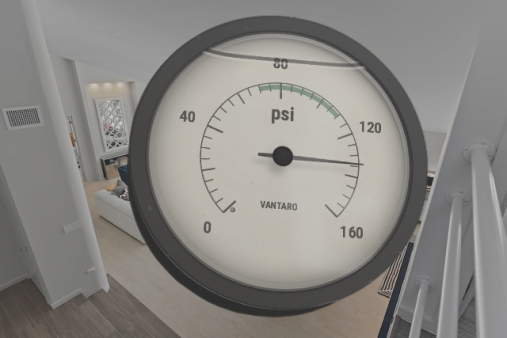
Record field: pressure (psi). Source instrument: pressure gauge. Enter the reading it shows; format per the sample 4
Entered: 135
